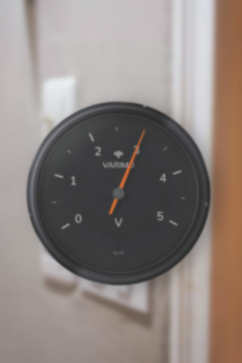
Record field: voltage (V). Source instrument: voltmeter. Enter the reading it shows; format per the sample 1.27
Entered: 3
